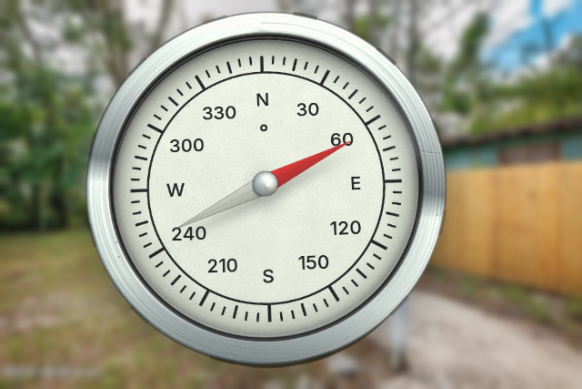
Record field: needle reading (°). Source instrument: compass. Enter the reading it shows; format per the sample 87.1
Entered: 65
